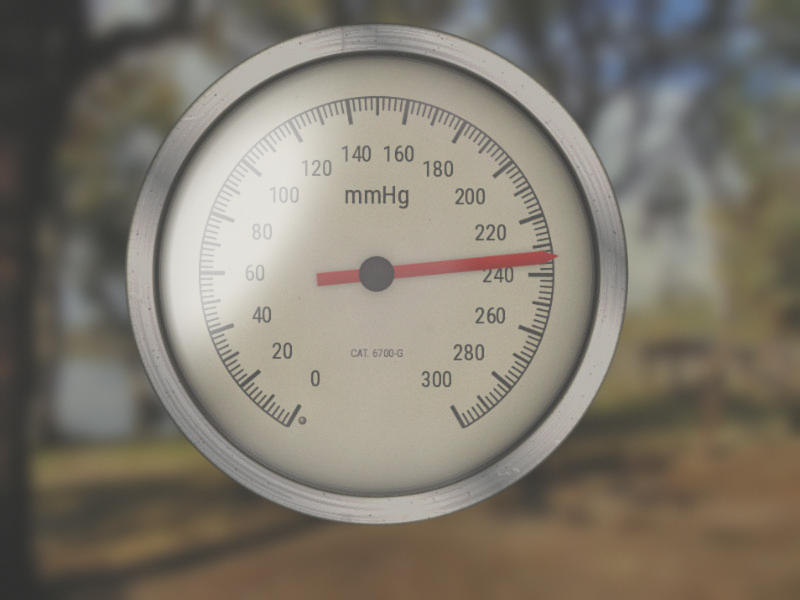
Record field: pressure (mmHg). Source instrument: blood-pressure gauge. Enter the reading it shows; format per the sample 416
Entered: 234
